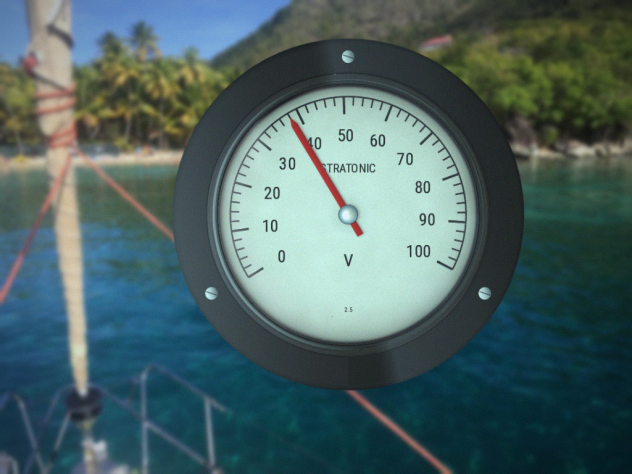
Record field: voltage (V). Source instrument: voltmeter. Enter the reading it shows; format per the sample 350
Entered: 38
